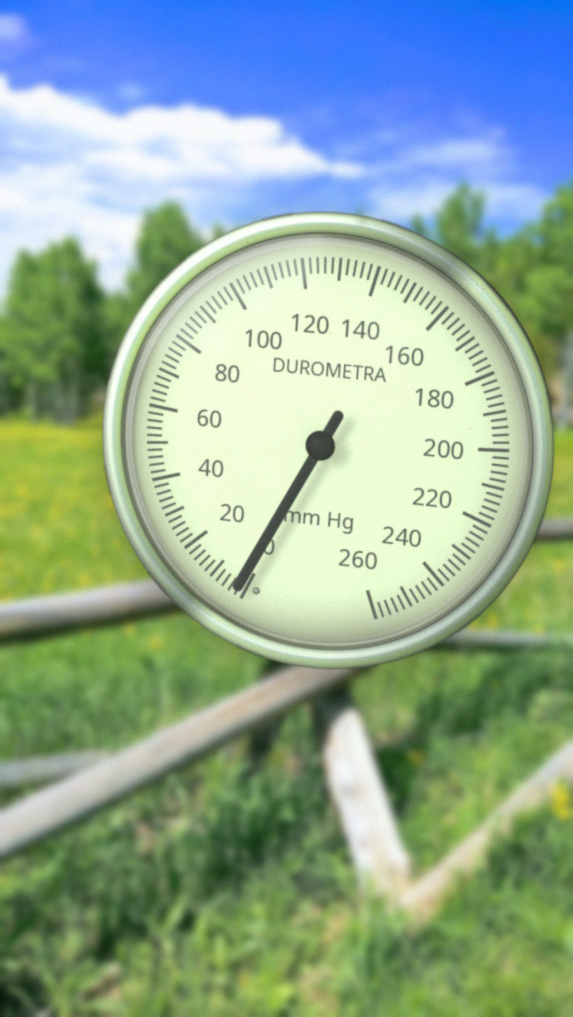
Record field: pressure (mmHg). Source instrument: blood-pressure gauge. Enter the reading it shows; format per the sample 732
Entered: 2
